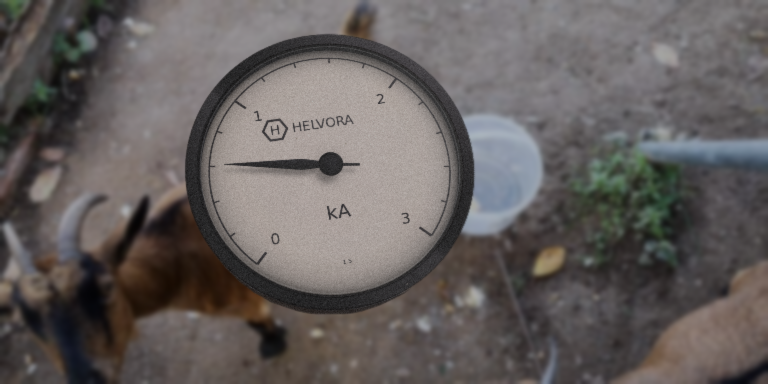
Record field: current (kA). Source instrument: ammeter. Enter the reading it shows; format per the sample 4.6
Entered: 0.6
